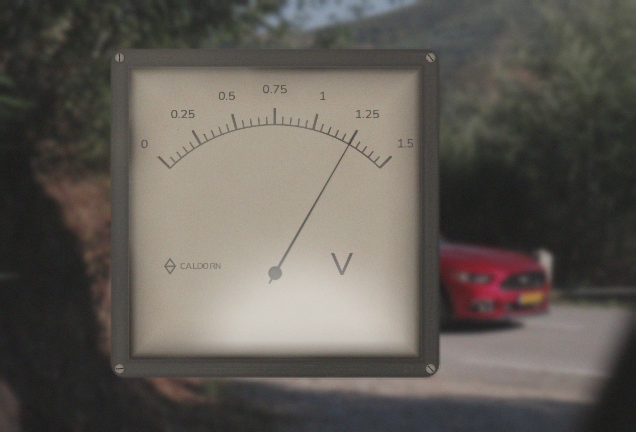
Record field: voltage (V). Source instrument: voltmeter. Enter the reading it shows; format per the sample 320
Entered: 1.25
